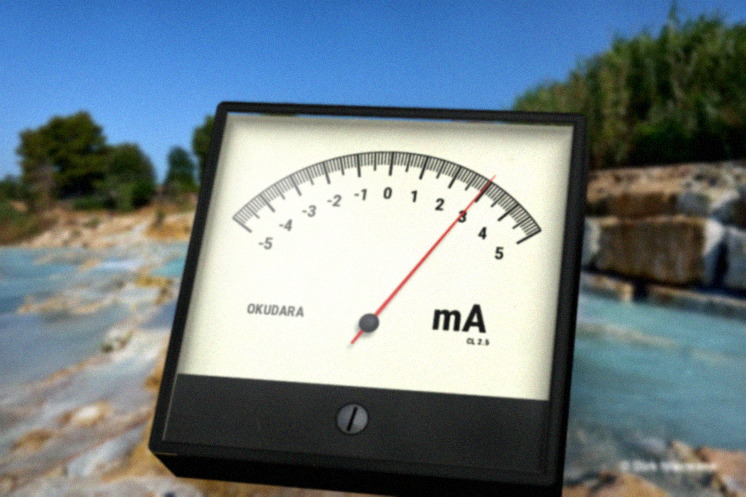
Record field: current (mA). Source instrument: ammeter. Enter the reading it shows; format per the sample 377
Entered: 3
